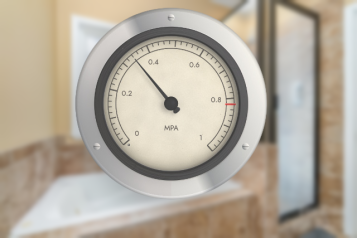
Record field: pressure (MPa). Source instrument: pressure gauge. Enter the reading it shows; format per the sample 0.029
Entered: 0.34
